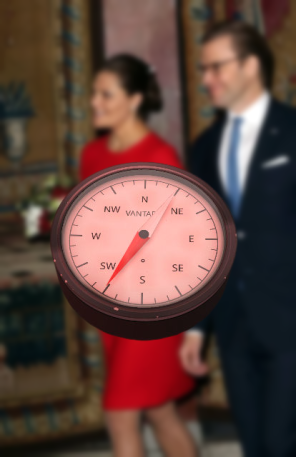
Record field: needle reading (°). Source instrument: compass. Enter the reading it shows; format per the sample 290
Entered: 210
